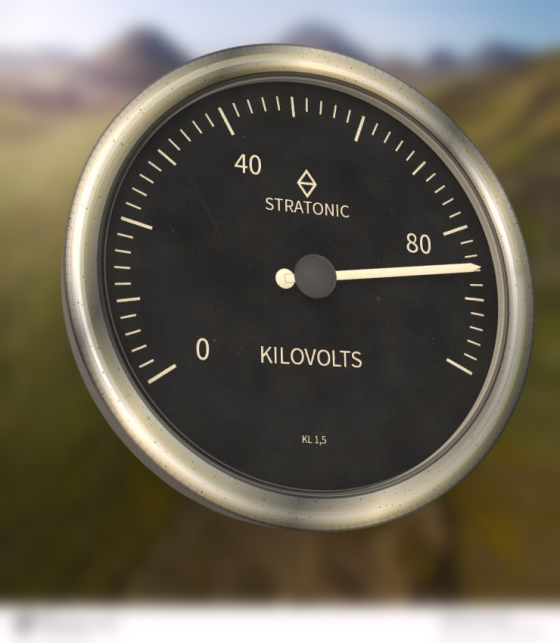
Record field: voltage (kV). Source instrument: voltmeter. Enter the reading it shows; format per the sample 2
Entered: 86
